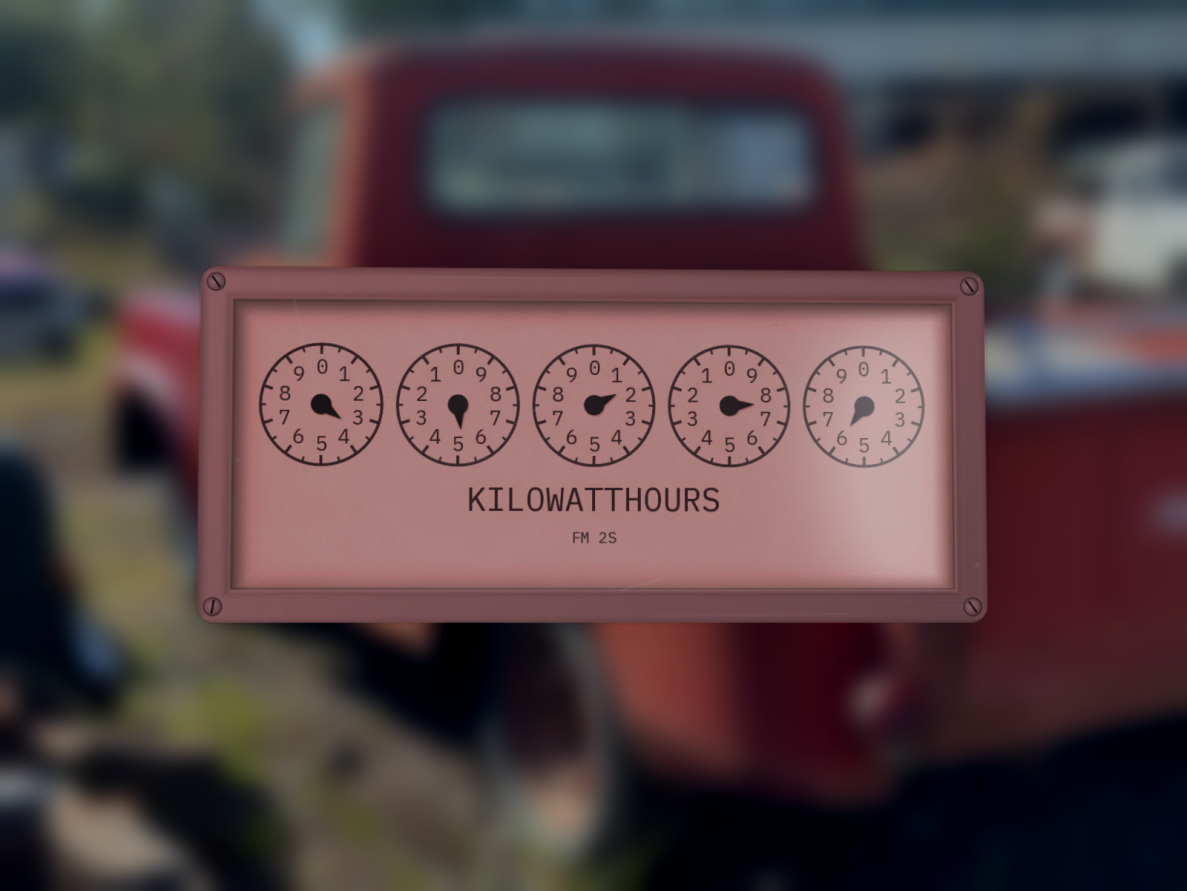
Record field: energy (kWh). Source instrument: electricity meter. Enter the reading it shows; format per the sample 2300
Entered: 35176
